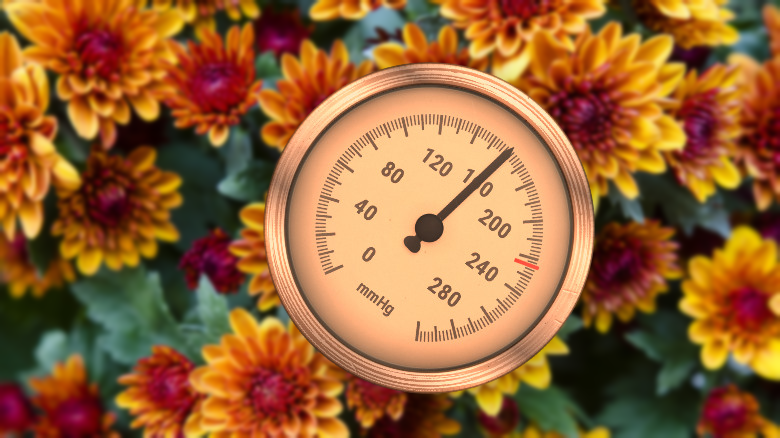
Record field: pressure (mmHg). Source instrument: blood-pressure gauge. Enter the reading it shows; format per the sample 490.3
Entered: 160
